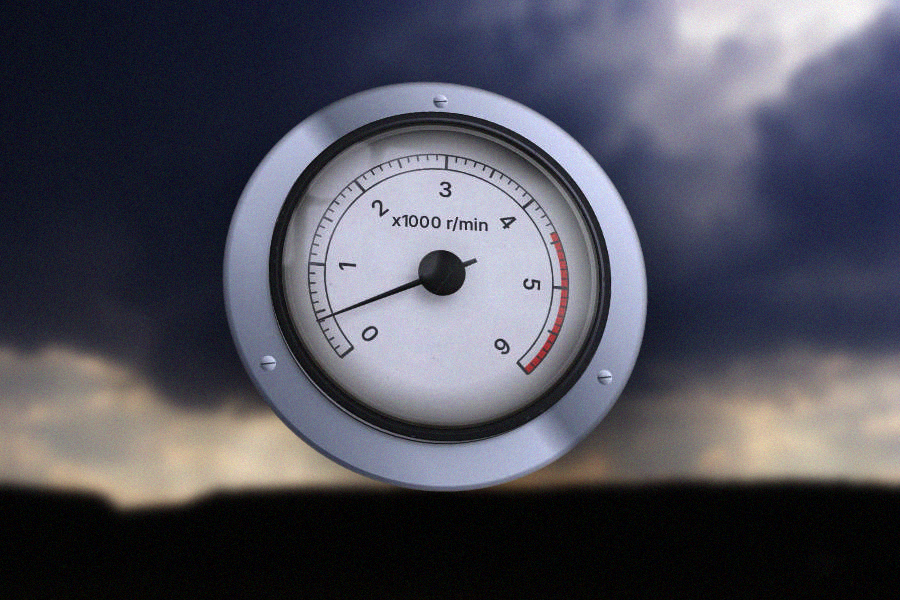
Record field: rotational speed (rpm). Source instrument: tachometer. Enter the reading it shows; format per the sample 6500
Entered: 400
